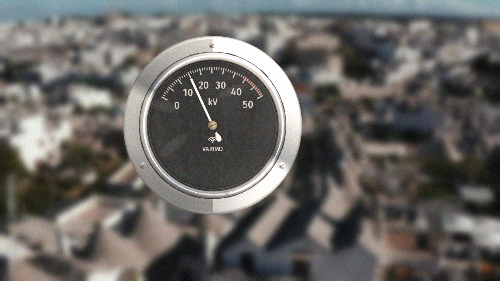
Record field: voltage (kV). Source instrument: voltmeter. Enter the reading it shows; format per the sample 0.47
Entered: 15
